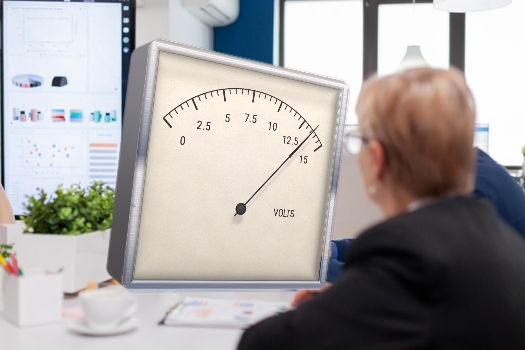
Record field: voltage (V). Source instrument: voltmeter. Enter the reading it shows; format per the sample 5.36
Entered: 13.5
